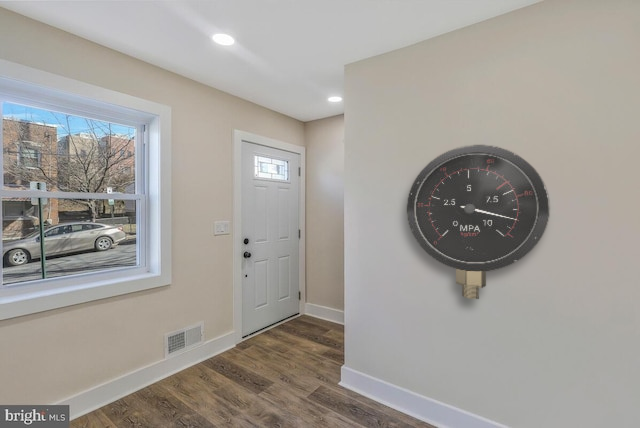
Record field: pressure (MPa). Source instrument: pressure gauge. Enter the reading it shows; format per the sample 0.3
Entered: 9
